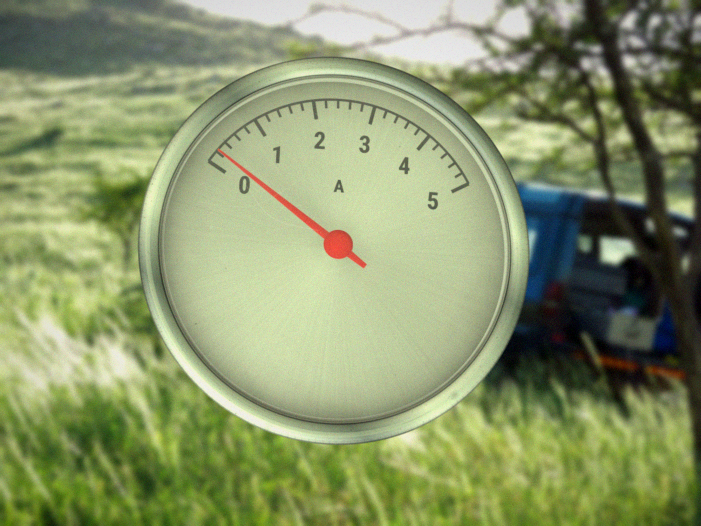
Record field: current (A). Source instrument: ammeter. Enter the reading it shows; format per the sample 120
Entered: 0.2
